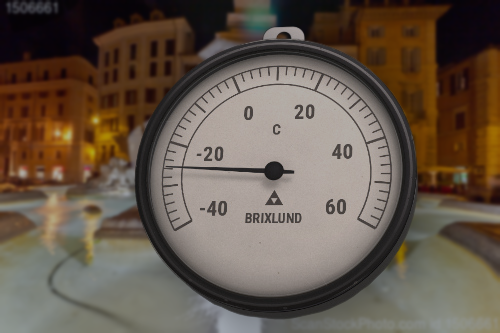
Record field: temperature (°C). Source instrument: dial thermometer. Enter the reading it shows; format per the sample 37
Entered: -26
